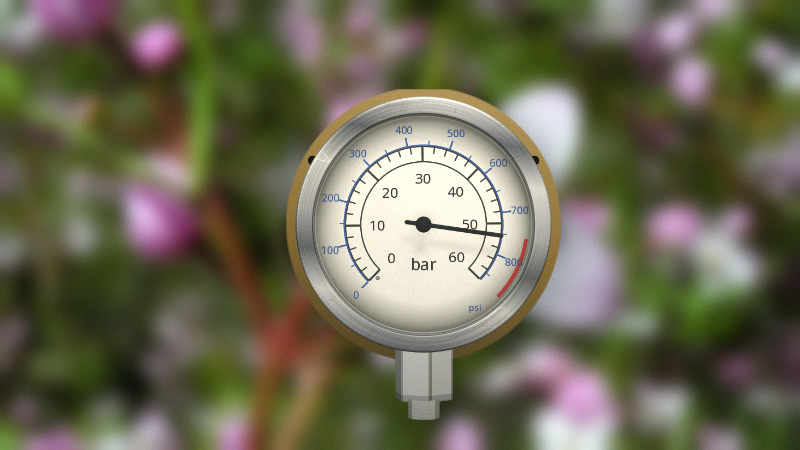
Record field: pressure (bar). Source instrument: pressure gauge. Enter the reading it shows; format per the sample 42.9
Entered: 52
